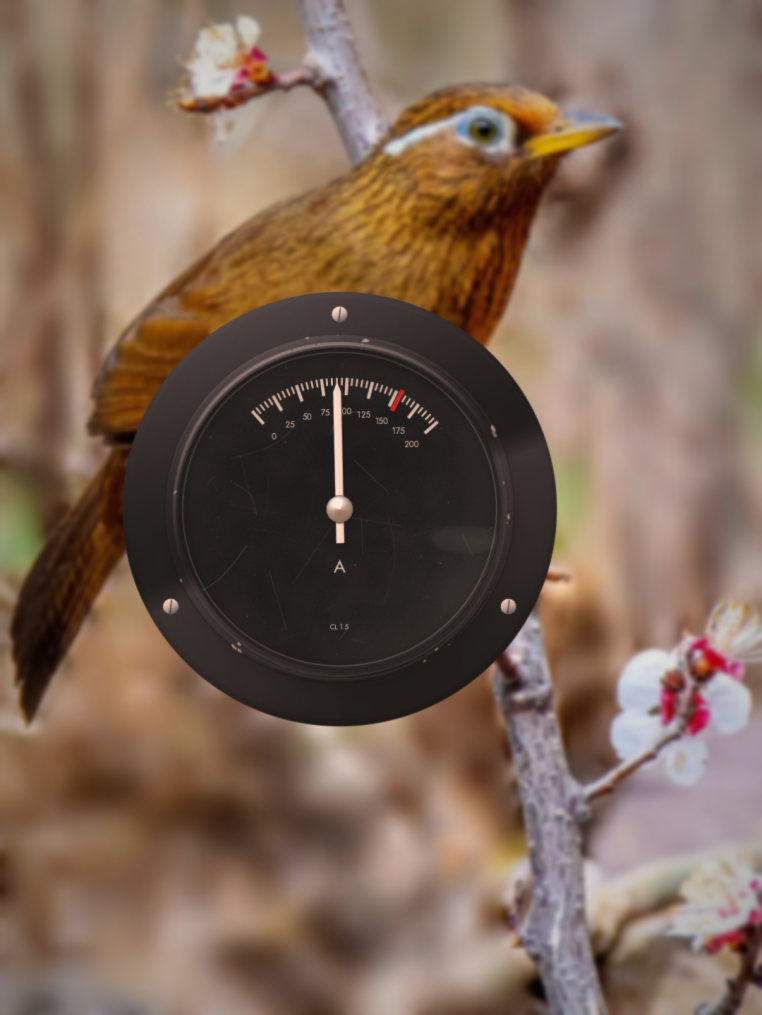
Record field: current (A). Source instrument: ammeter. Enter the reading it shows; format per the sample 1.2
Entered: 90
